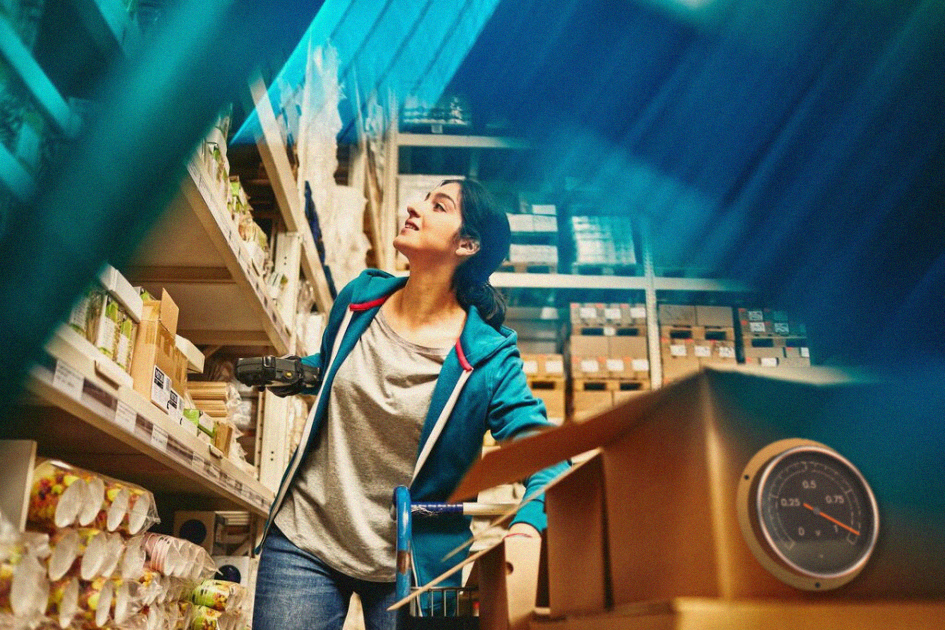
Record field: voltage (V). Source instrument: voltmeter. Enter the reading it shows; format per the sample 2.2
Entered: 0.95
